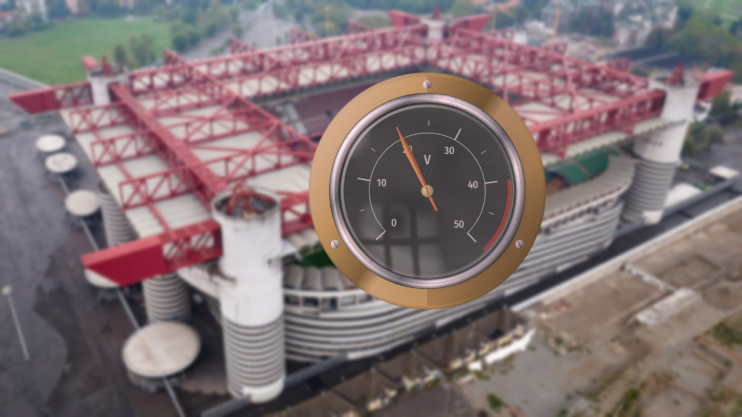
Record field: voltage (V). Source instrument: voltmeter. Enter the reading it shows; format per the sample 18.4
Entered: 20
